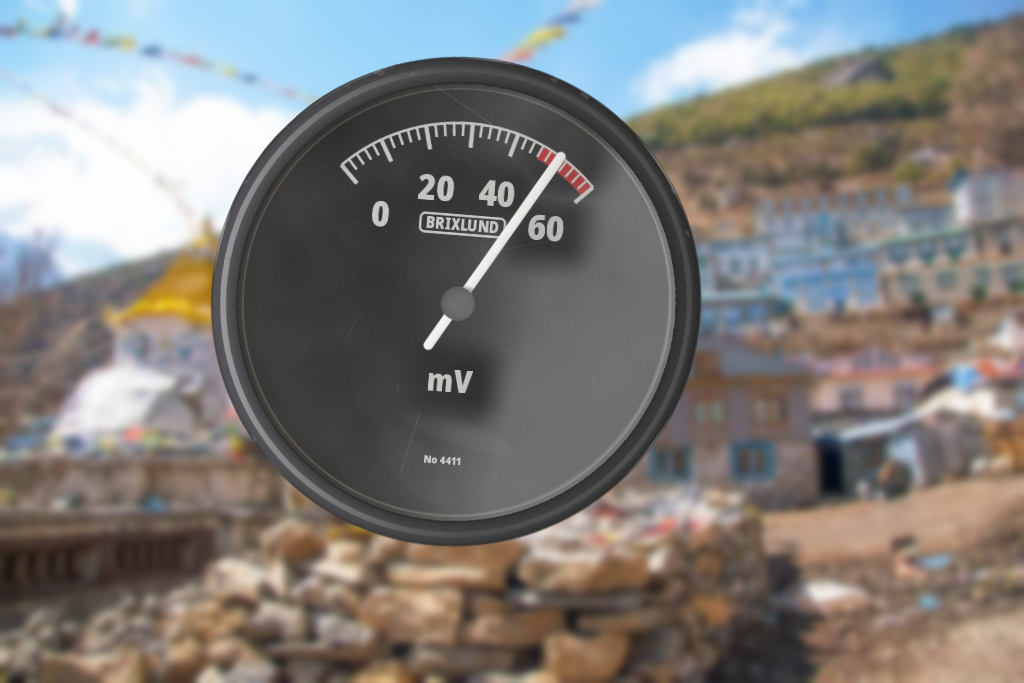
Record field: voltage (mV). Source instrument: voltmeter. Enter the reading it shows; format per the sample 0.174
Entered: 50
